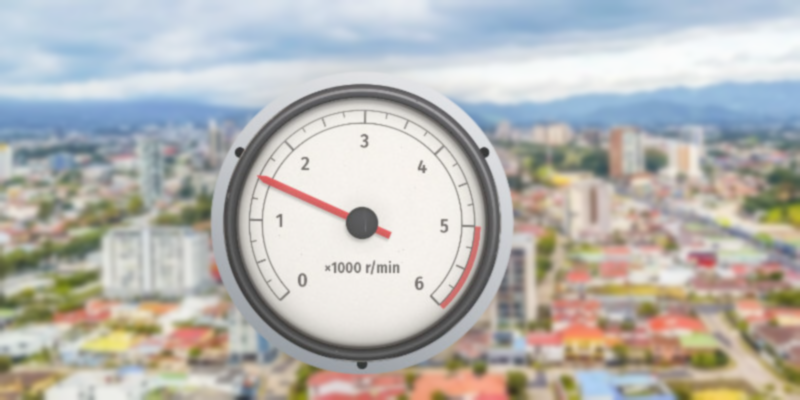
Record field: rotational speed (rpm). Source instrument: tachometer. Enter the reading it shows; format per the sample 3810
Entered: 1500
